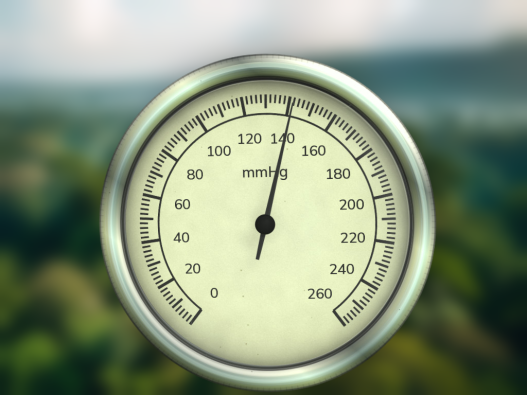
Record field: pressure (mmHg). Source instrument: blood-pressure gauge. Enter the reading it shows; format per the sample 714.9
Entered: 142
